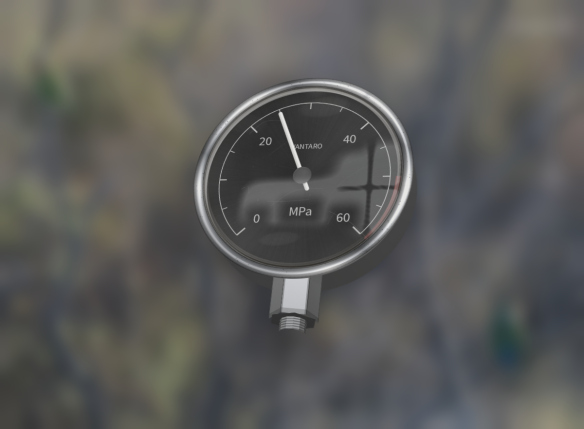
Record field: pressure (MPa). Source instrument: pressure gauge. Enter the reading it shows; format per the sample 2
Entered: 25
